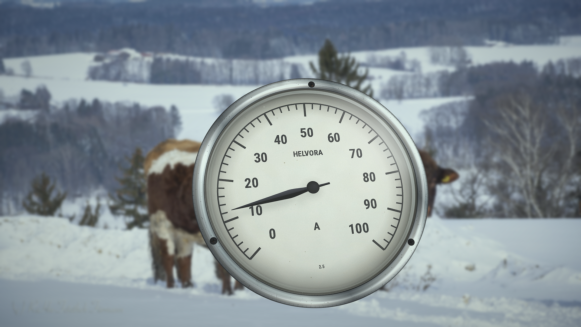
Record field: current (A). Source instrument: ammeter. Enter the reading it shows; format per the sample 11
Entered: 12
